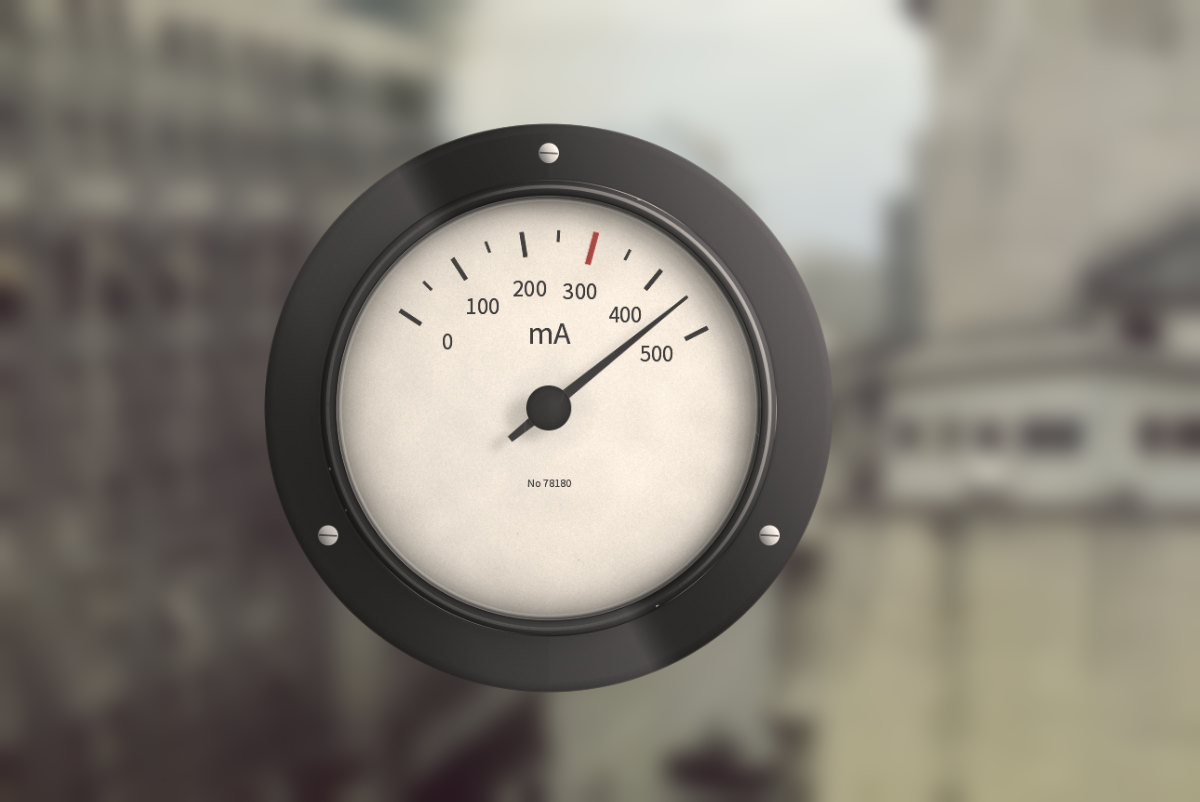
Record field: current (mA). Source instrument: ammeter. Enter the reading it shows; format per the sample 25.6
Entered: 450
